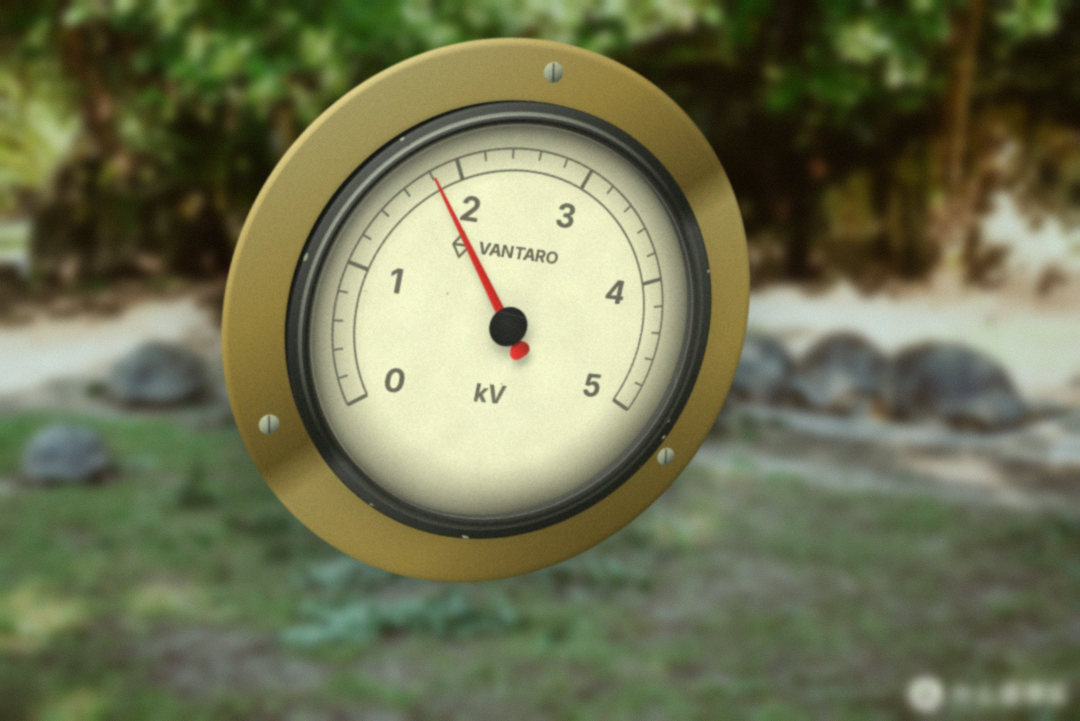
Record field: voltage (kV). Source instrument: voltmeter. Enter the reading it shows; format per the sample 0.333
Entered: 1.8
